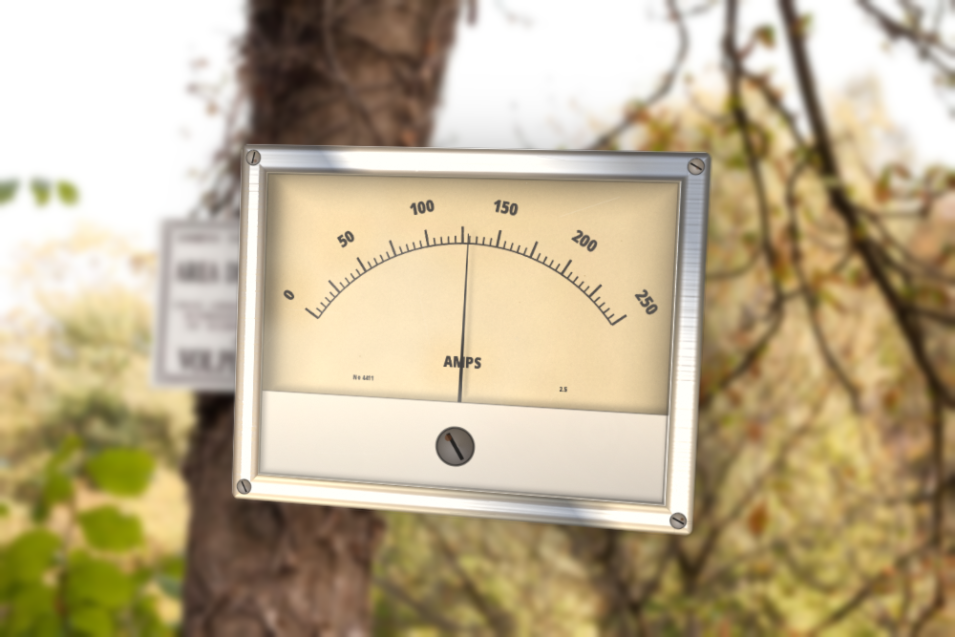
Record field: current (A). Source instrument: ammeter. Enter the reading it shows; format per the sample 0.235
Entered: 130
